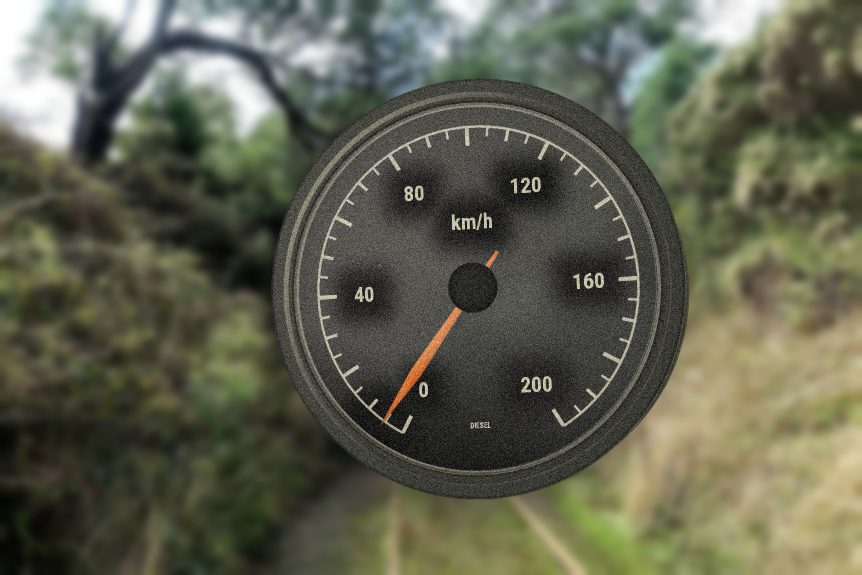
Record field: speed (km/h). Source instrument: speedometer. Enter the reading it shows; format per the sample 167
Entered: 5
